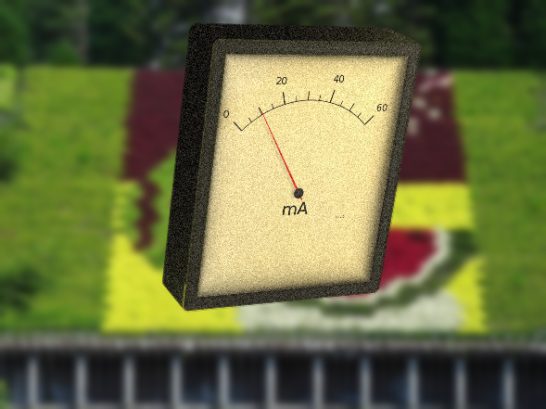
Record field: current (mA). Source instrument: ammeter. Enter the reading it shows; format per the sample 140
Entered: 10
